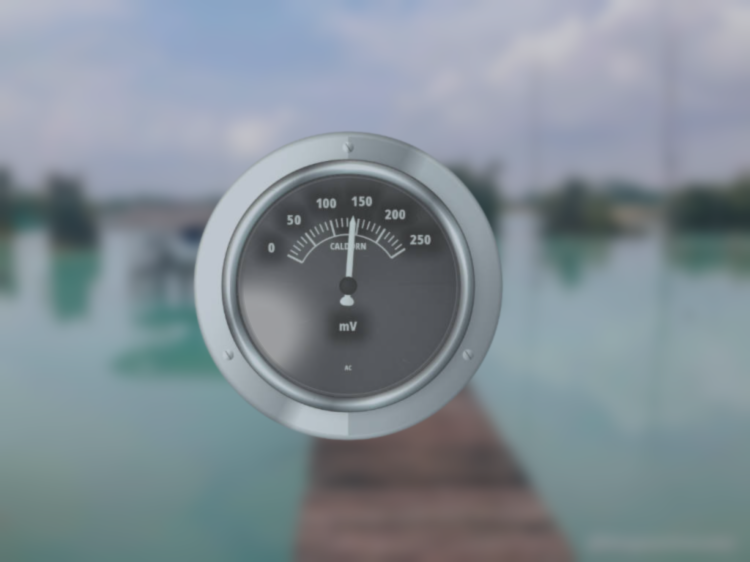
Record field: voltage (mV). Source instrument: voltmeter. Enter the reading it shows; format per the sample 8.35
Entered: 140
